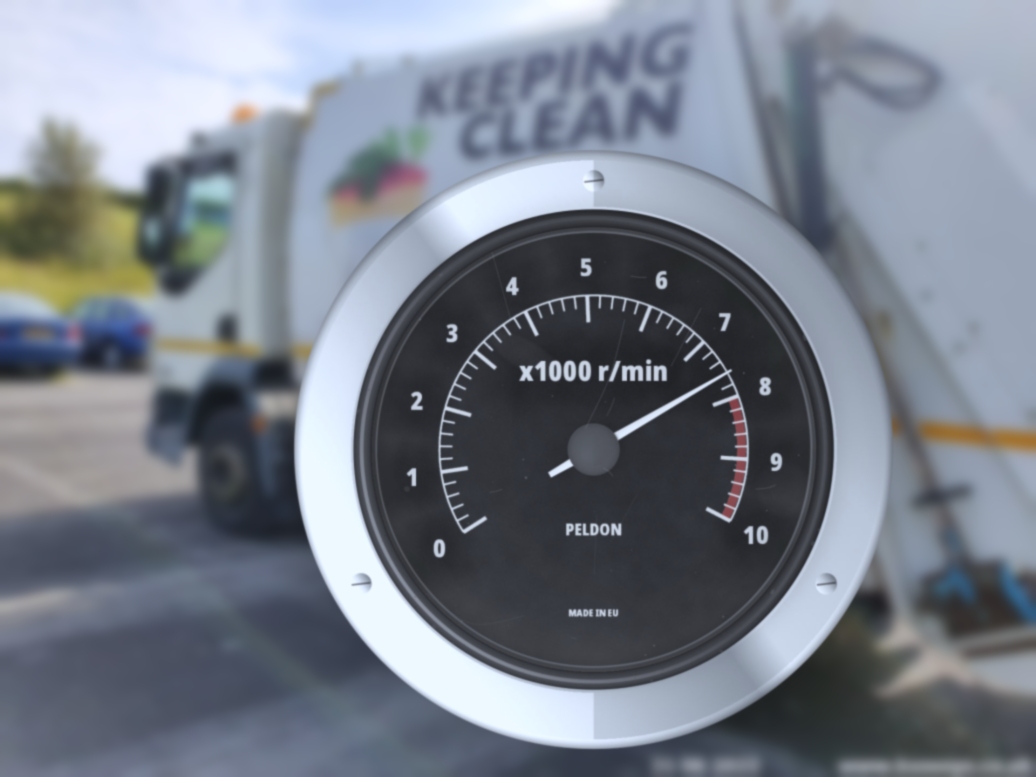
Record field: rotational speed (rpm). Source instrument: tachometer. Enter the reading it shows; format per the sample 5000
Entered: 7600
